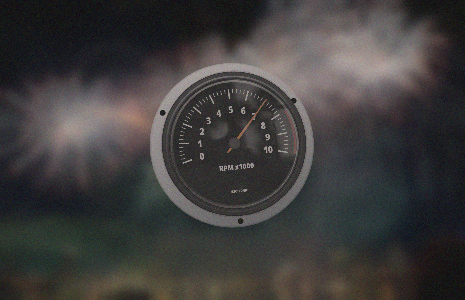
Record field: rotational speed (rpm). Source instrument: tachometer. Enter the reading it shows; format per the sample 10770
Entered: 7000
